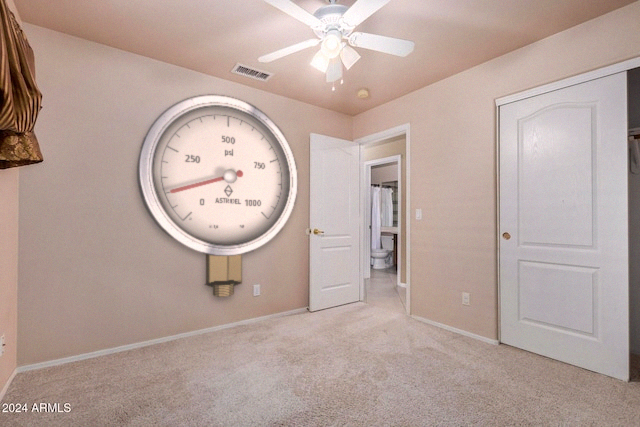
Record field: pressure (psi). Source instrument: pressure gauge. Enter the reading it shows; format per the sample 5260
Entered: 100
